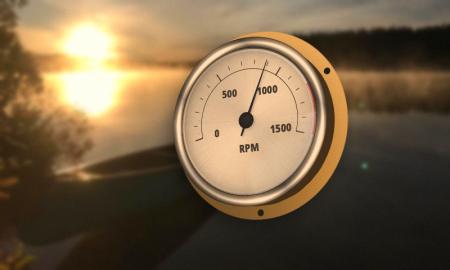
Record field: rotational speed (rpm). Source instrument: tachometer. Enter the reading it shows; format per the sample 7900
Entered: 900
